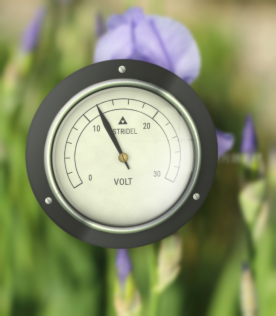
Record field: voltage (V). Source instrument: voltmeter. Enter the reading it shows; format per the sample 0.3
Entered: 12
